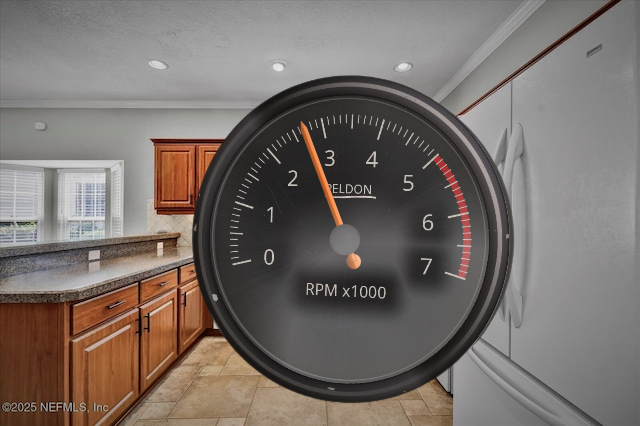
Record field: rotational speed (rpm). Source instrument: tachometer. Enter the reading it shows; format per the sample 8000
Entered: 2700
